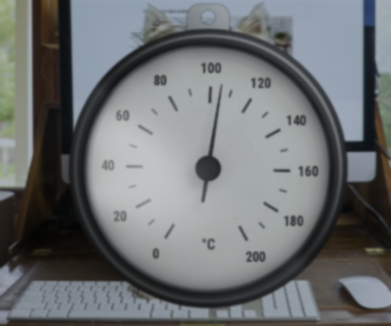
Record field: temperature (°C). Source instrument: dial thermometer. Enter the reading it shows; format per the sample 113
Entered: 105
